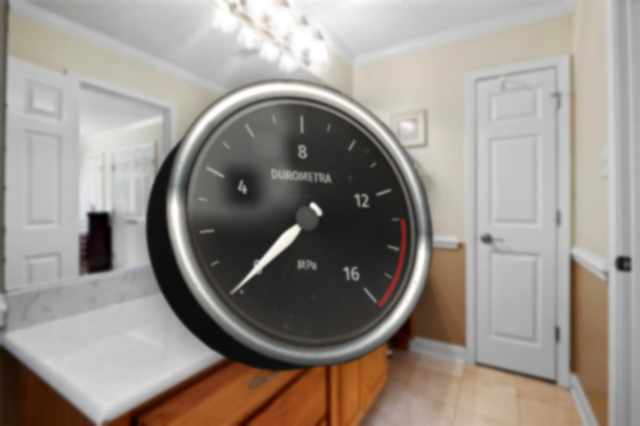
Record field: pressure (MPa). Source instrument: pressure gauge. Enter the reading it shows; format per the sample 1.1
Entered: 0
